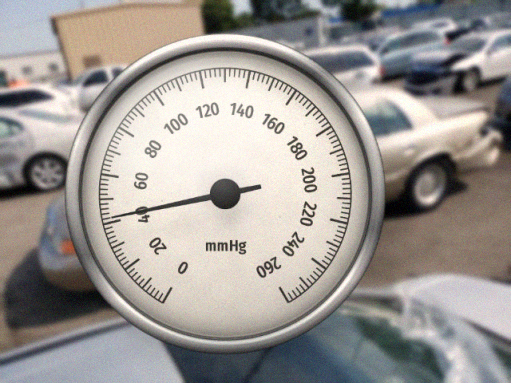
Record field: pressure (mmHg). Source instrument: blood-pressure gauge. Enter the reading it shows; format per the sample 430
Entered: 42
